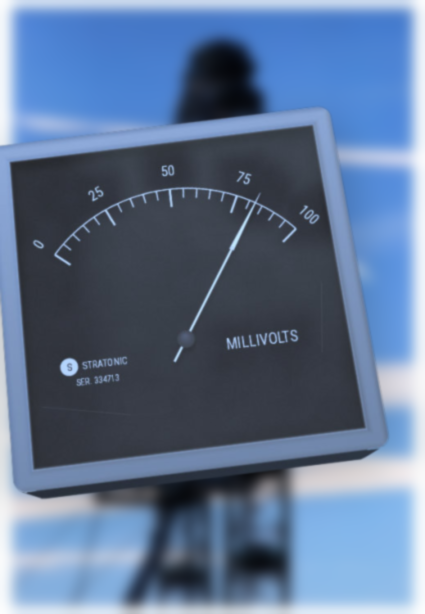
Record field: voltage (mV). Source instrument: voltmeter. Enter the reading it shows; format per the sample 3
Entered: 82.5
